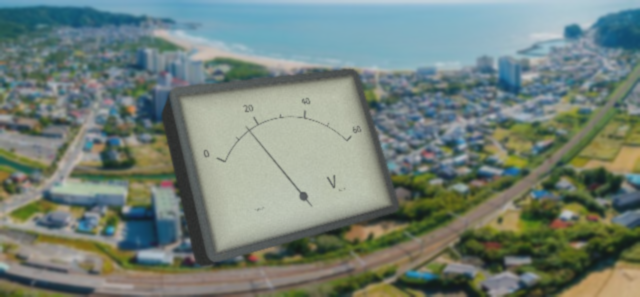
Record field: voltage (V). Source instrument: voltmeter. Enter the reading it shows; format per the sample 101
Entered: 15
